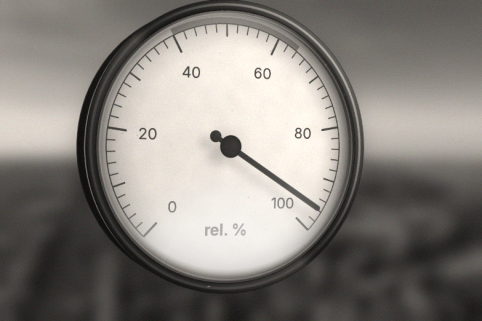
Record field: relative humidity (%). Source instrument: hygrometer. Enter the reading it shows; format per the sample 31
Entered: 96
